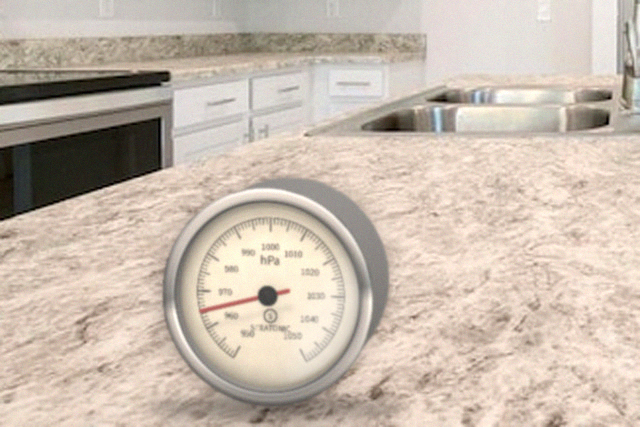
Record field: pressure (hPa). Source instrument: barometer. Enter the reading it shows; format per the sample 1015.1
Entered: 965
